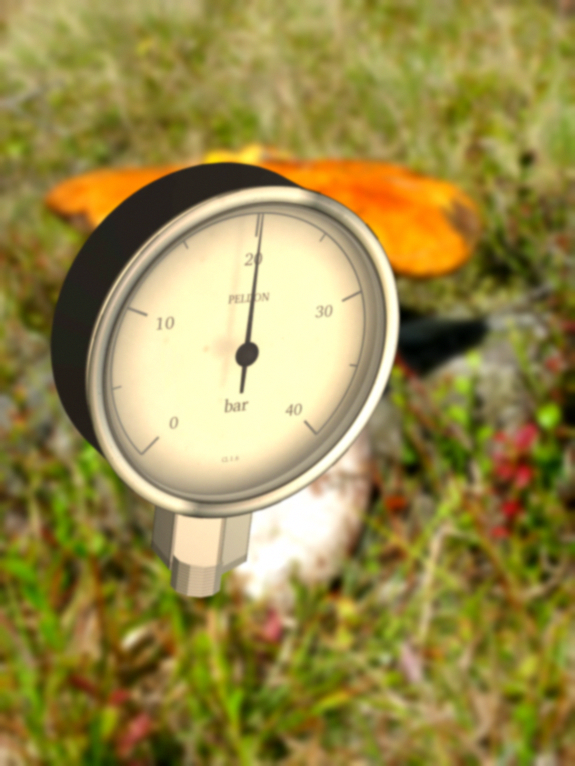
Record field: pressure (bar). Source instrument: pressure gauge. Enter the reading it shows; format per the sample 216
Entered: 20
